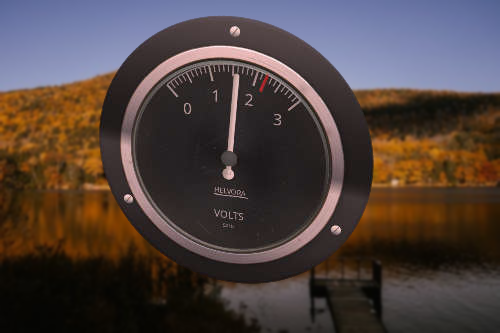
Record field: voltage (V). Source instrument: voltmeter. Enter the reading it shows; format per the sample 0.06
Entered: 1.6
